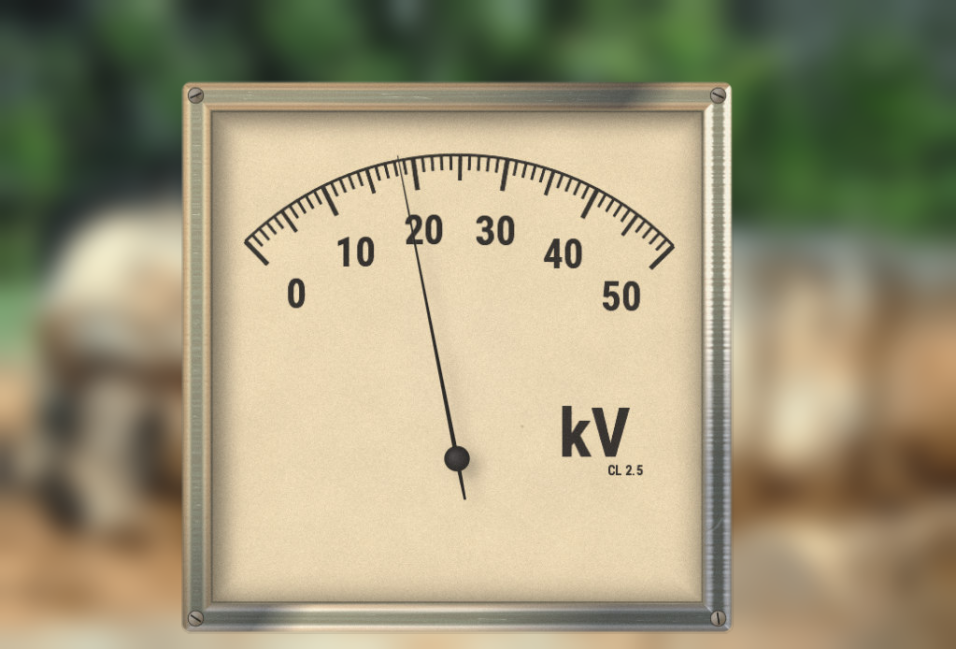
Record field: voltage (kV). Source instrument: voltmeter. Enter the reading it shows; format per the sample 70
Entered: 18.5
